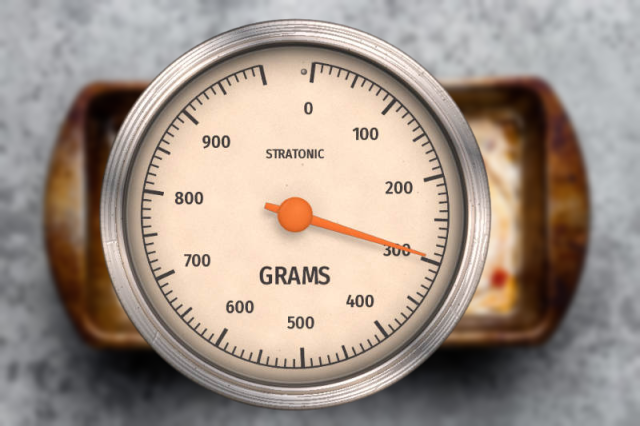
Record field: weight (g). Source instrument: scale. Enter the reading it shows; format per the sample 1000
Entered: 295
